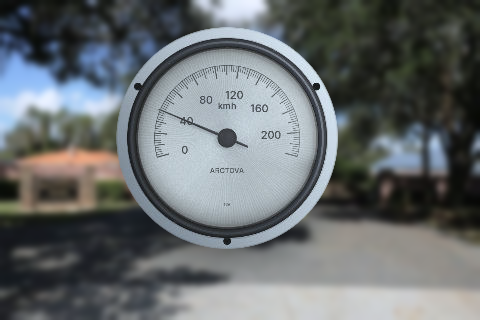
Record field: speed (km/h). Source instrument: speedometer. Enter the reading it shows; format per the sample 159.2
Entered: 40
